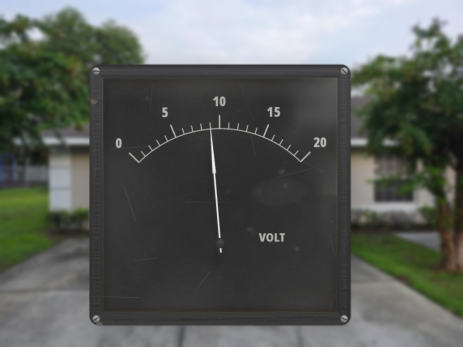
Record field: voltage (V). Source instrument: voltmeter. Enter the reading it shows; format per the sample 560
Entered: 9
